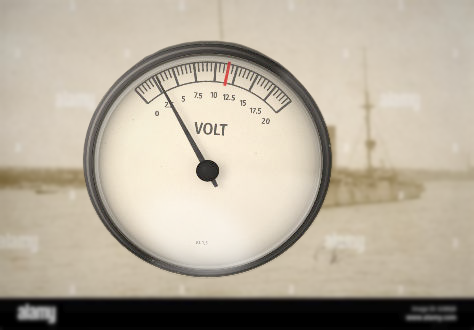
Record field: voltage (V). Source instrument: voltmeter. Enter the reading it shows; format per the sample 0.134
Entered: 3
